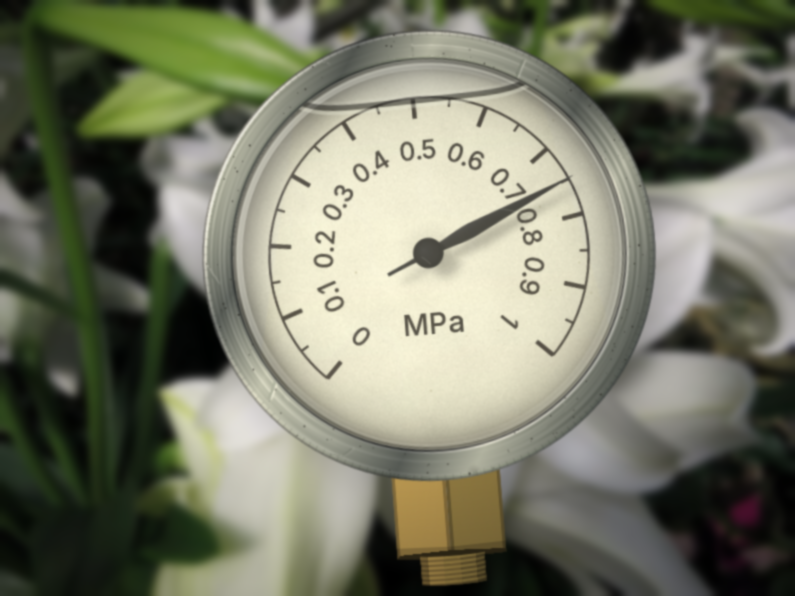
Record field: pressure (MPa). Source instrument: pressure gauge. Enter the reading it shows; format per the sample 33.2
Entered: 0.75
